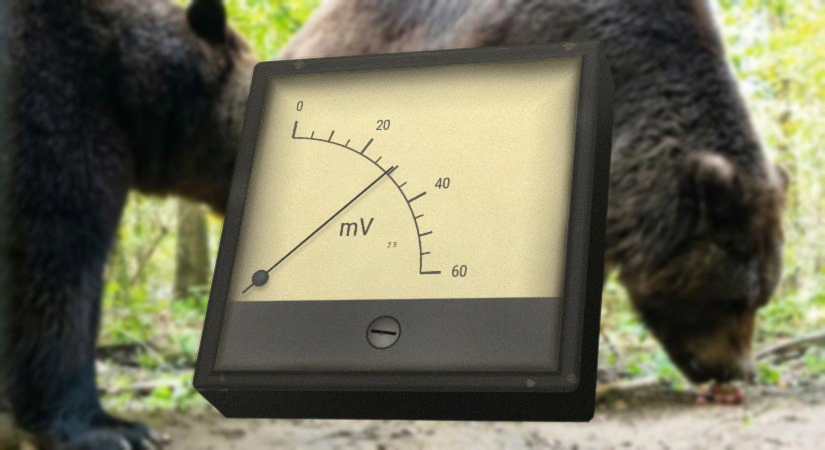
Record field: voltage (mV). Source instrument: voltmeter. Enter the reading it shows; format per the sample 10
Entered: 30
